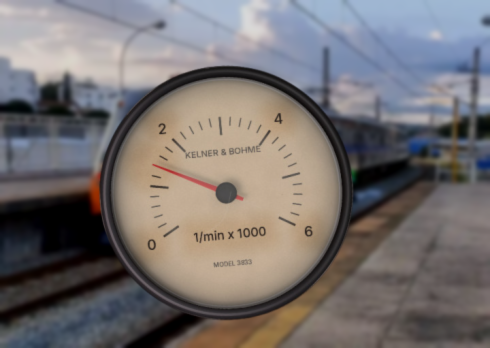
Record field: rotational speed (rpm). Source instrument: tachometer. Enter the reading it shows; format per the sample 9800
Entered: 1400
